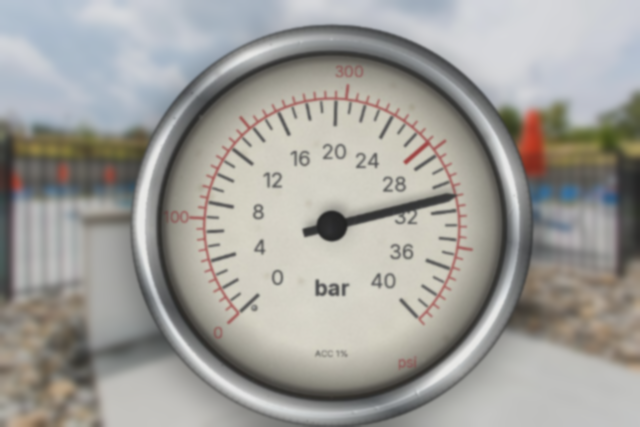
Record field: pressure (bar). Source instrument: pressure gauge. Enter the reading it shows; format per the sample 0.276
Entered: 31
